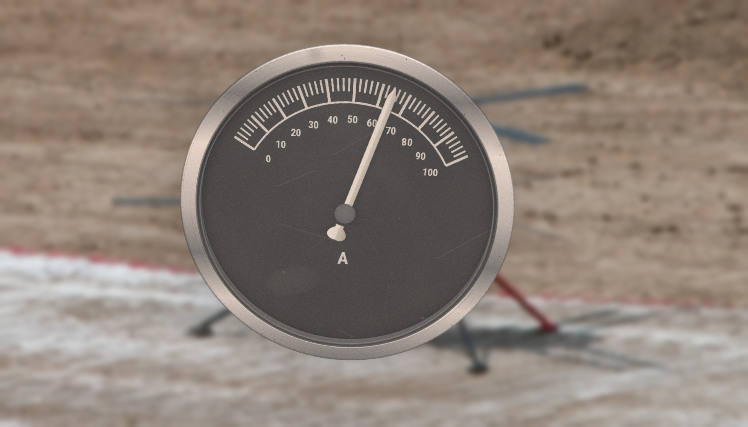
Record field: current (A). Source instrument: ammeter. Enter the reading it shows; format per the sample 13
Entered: 64
